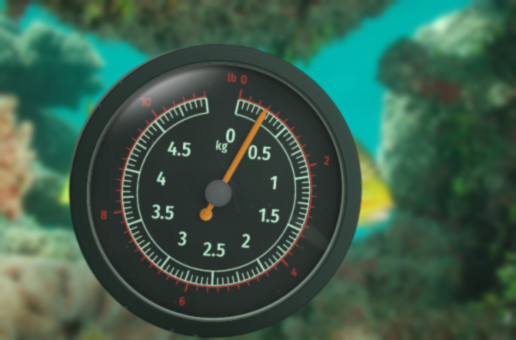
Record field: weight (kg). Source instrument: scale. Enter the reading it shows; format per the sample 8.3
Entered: 0.25
